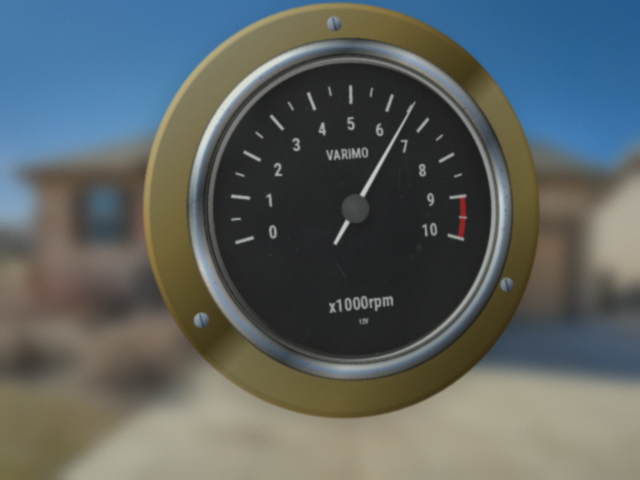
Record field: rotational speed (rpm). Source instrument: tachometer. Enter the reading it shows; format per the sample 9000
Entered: 6500
